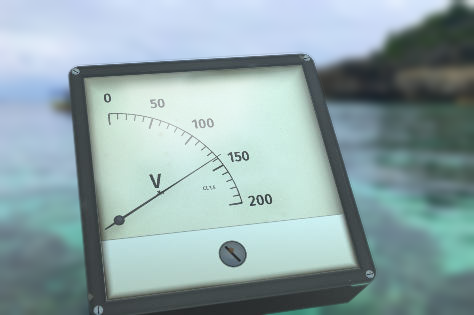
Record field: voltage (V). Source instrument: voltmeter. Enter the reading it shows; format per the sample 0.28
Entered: 140
